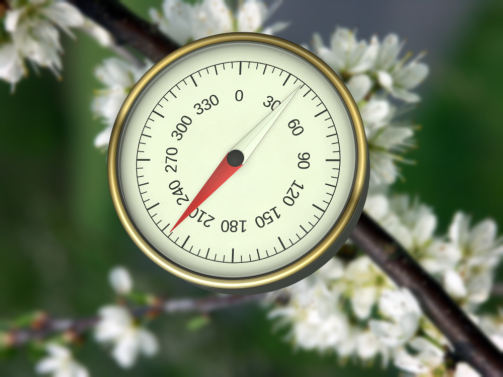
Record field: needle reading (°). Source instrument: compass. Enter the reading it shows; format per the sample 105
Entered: 220
